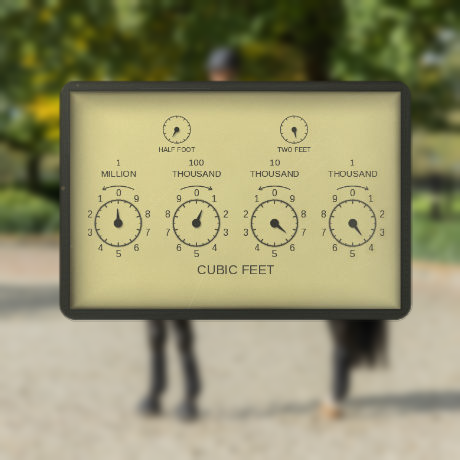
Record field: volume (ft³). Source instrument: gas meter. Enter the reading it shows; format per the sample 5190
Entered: 6400
